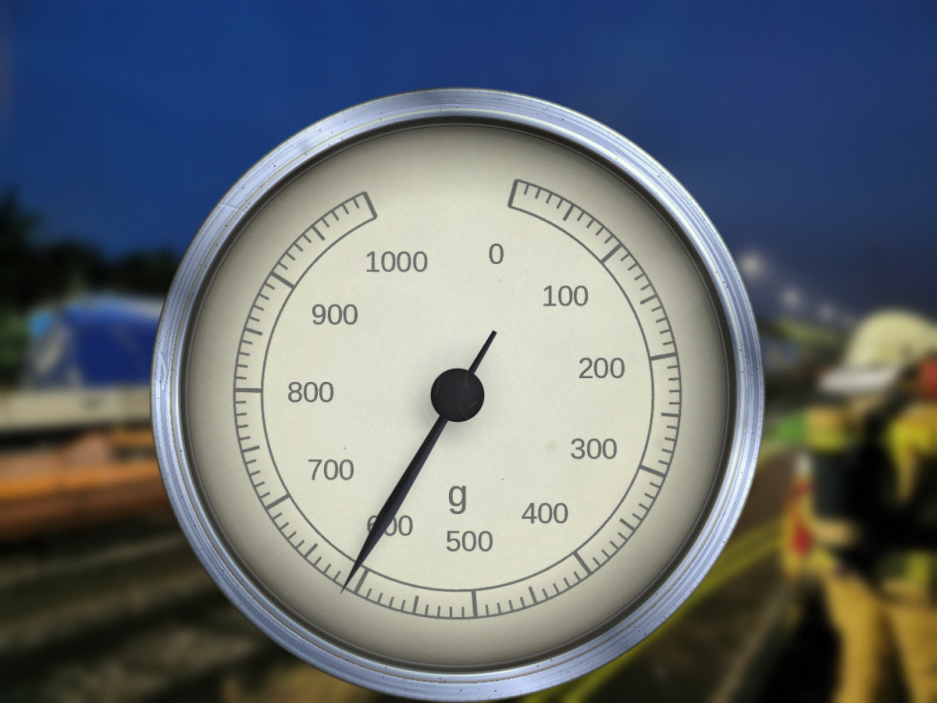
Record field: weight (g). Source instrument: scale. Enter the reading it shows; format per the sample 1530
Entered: 610
